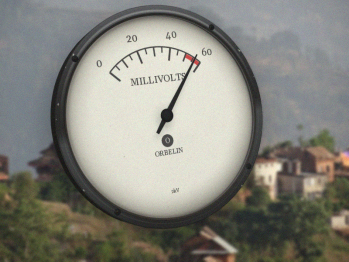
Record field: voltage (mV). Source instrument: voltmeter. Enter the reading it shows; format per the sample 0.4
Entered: 55
